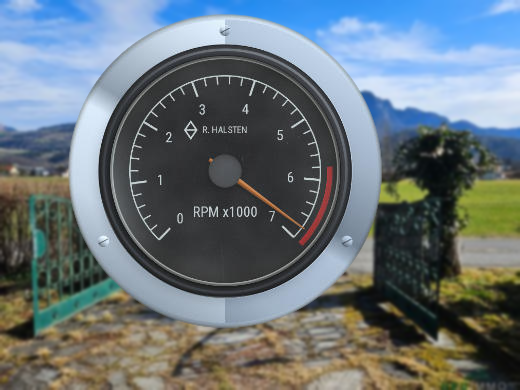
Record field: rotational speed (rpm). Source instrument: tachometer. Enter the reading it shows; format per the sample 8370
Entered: 6800
